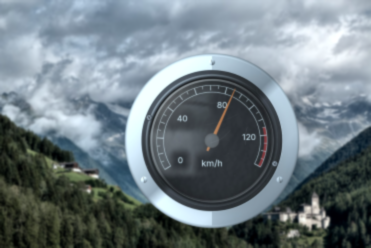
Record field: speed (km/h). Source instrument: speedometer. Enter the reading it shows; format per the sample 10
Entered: 85
